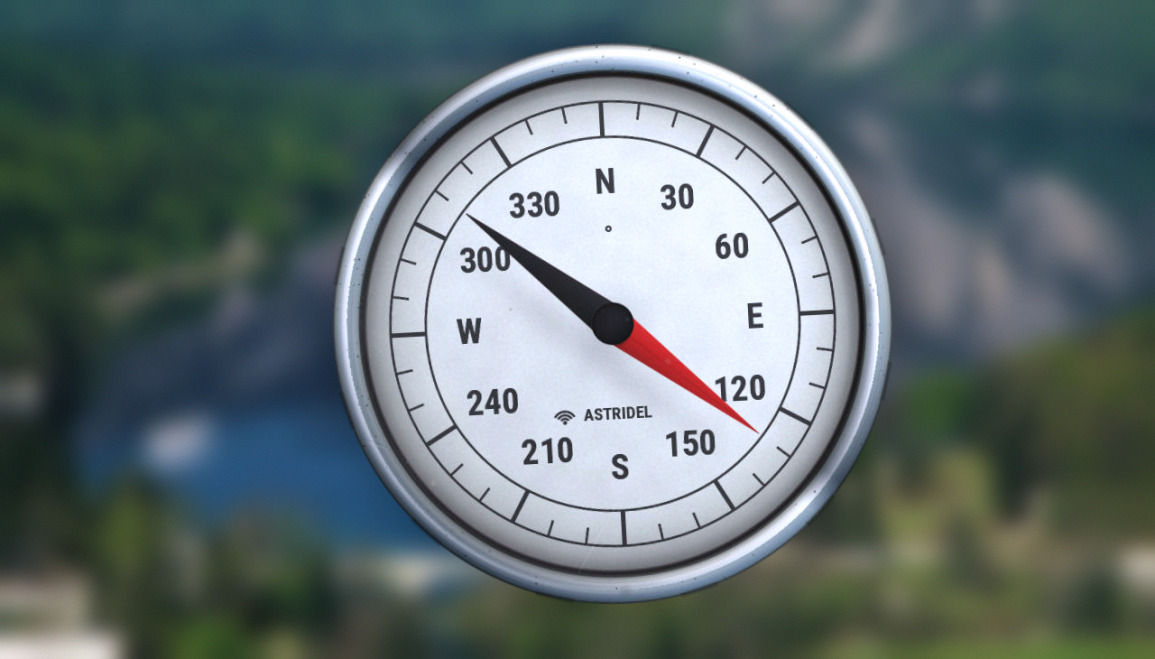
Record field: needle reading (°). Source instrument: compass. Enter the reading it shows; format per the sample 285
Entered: 130
